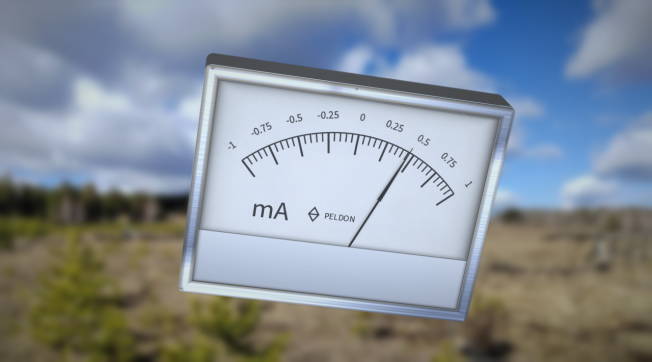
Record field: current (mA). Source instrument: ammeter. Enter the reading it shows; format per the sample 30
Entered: 0.45
